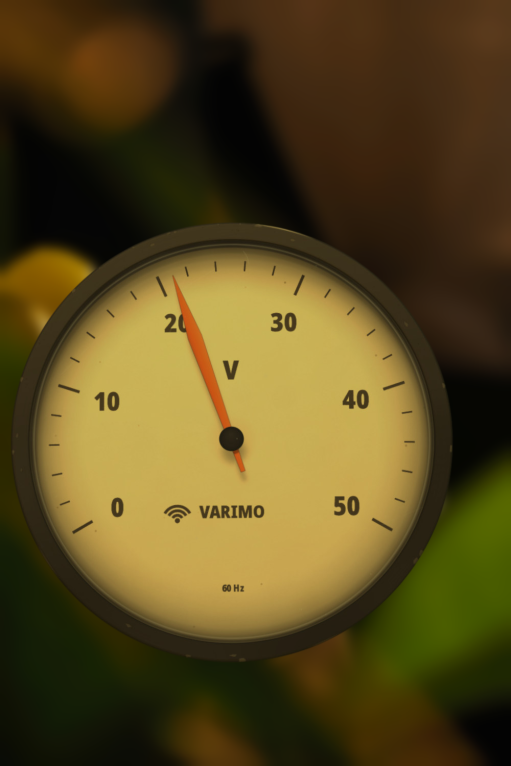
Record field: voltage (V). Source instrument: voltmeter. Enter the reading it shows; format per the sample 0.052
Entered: 21
